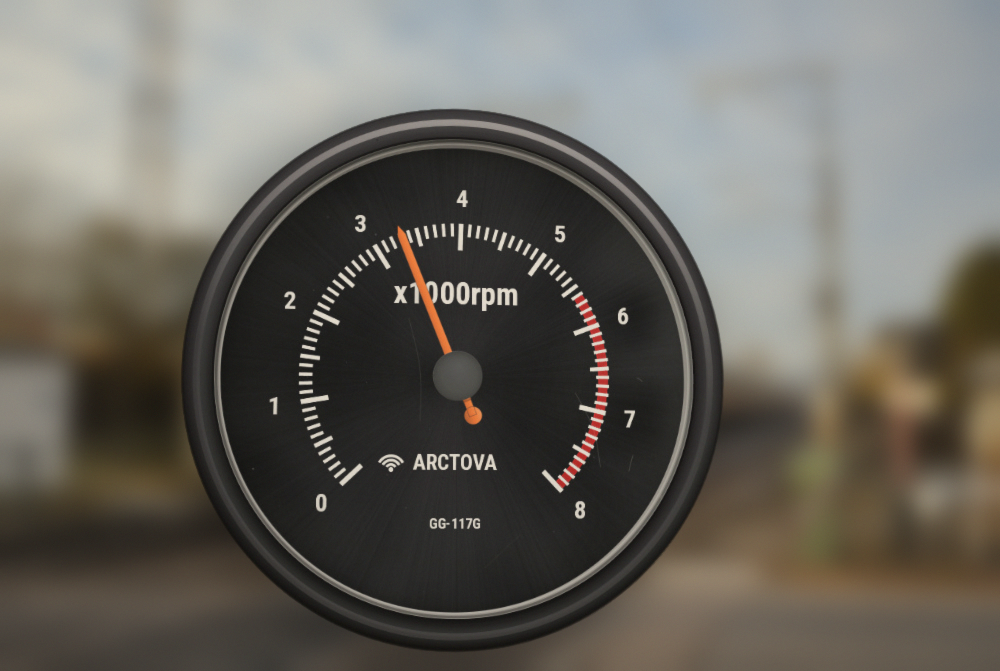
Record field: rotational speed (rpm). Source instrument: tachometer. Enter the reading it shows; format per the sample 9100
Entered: 3300
